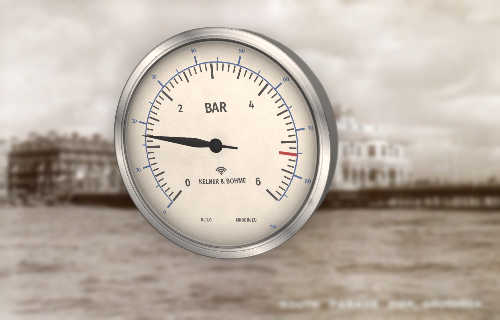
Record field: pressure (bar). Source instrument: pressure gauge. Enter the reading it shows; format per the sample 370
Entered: 1.2
